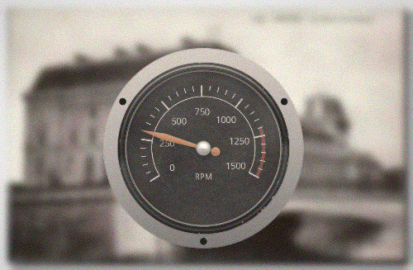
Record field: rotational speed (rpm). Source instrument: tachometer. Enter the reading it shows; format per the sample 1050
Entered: 300
